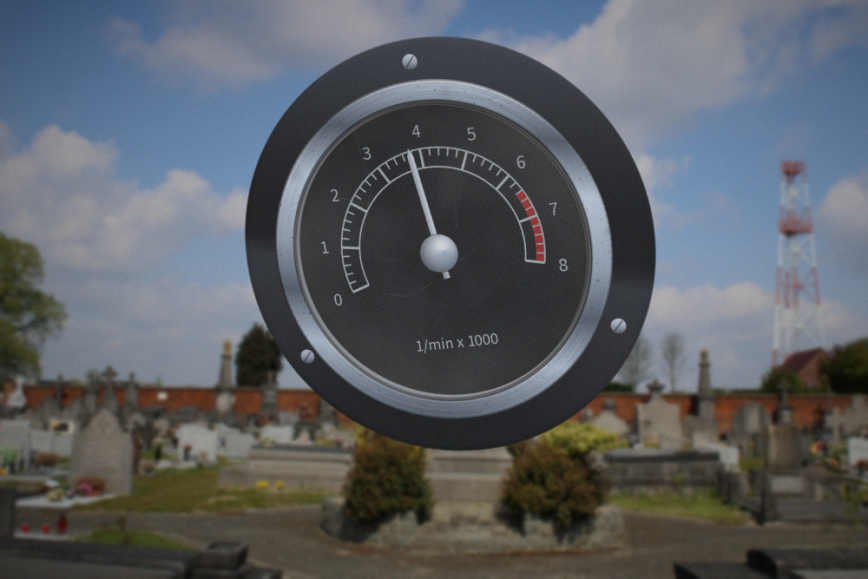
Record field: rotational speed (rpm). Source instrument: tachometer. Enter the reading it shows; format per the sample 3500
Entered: 3800
